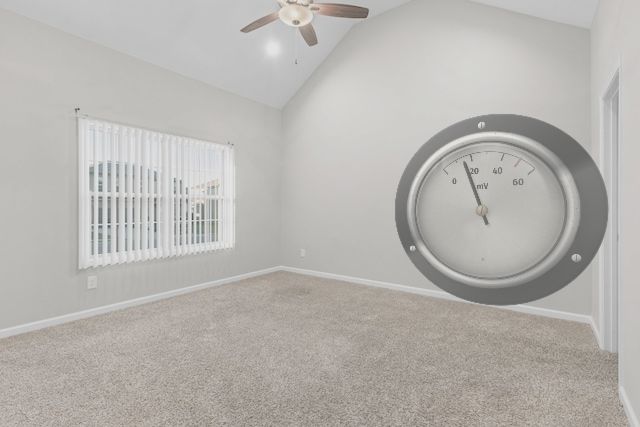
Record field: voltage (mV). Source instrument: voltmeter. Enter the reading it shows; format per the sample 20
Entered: 15
